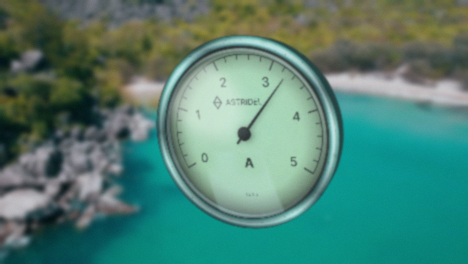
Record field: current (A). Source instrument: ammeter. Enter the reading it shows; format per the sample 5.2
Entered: 3.3
